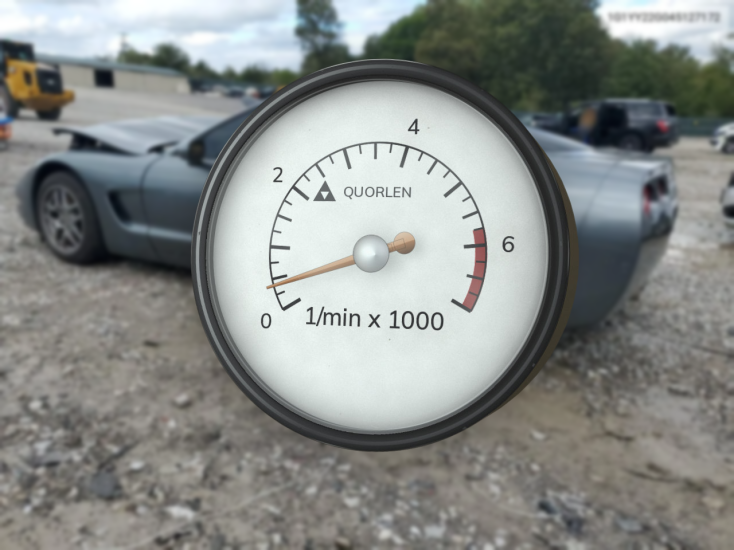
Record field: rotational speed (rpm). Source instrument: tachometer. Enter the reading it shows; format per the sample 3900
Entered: 375
